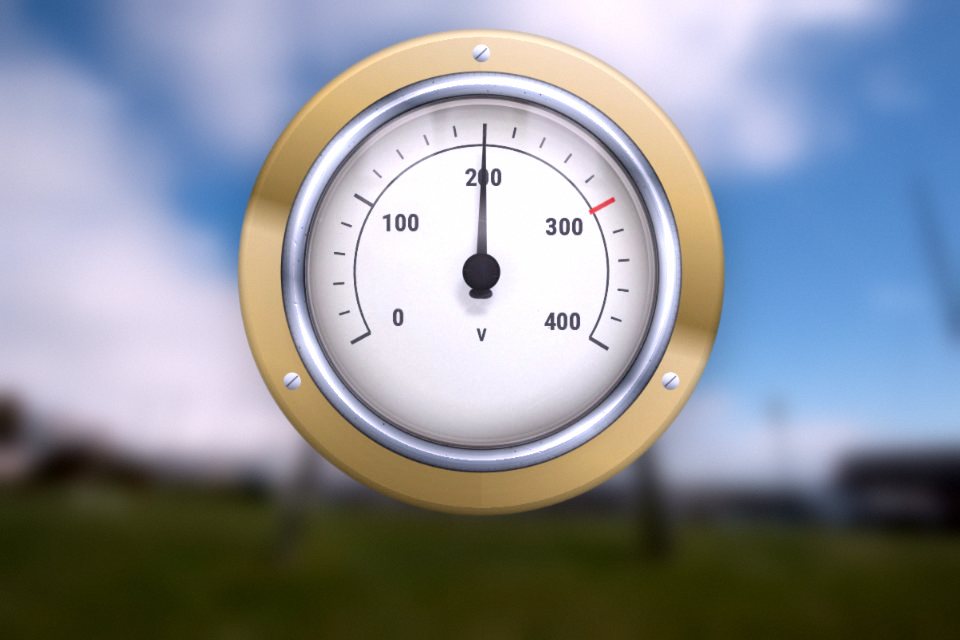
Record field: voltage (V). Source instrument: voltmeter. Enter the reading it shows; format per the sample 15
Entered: 200
